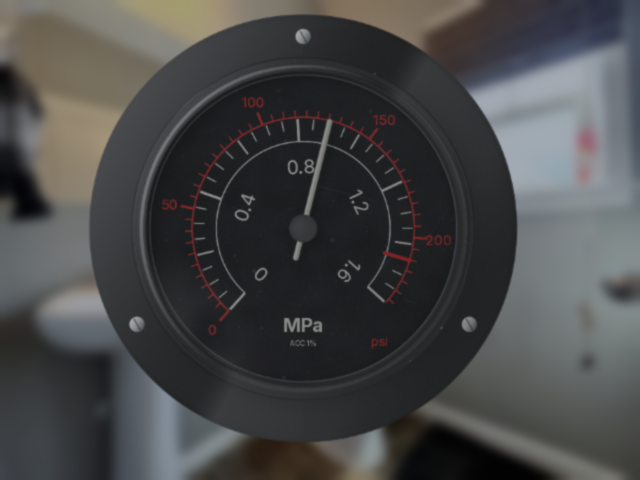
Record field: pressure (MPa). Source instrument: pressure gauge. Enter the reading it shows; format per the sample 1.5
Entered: 0.9
